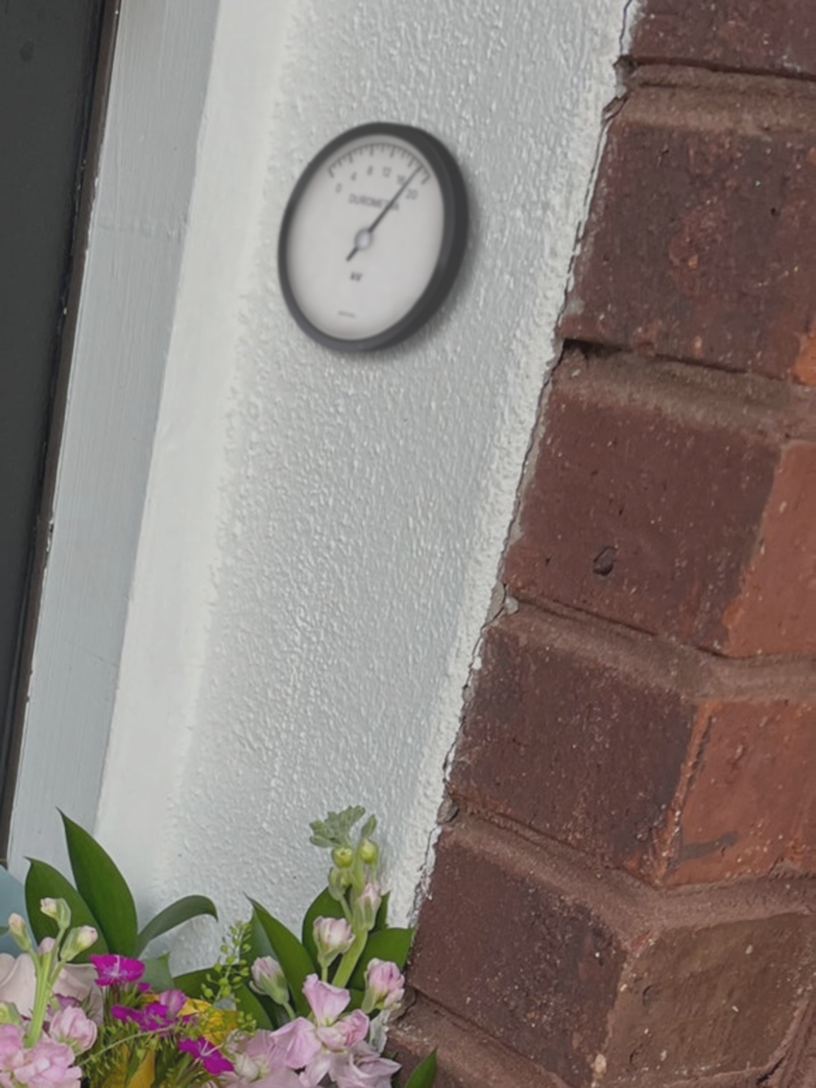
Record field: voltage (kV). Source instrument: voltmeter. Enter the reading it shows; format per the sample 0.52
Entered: 18
